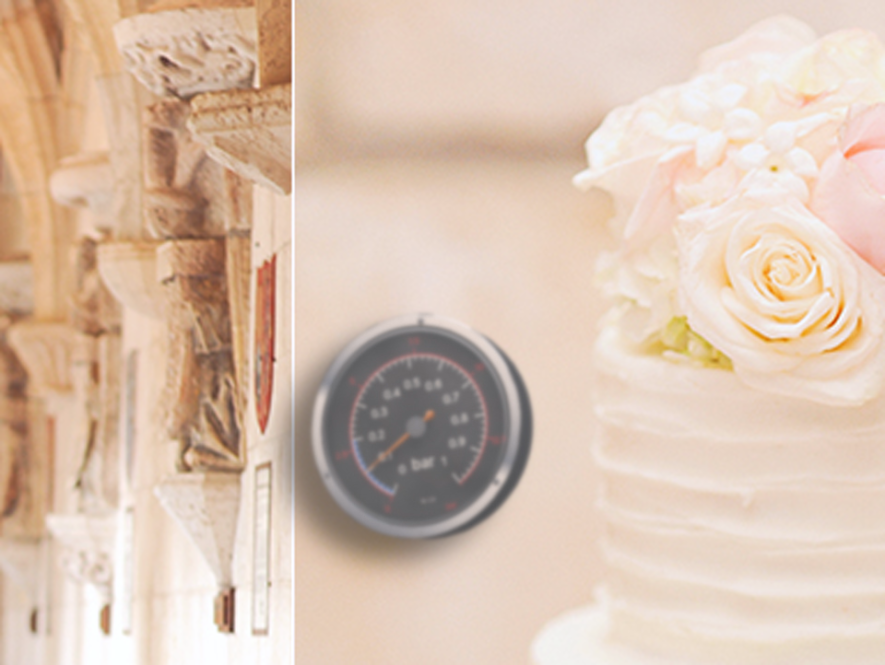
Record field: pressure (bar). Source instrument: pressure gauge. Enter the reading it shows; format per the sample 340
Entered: 0.1
